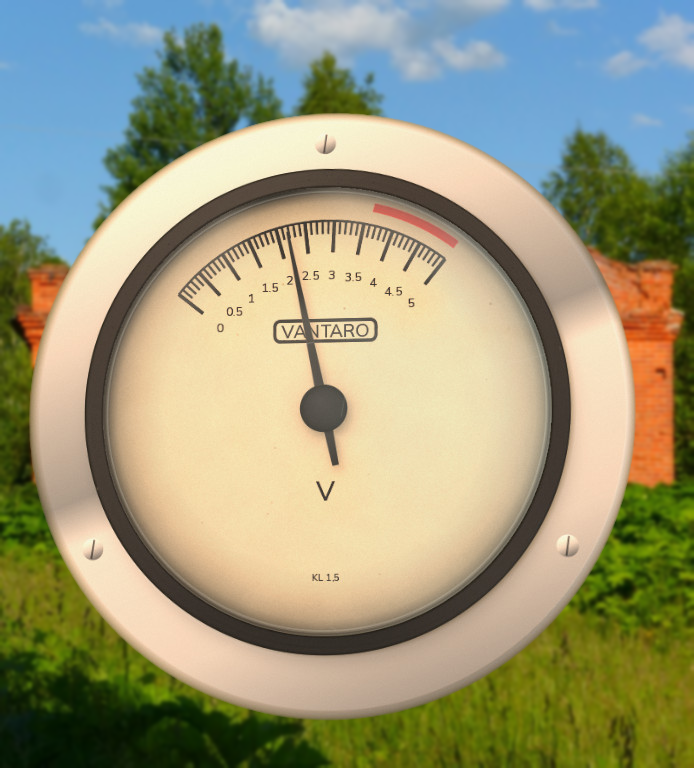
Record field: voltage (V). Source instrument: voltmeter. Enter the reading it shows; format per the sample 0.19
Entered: 2.2
